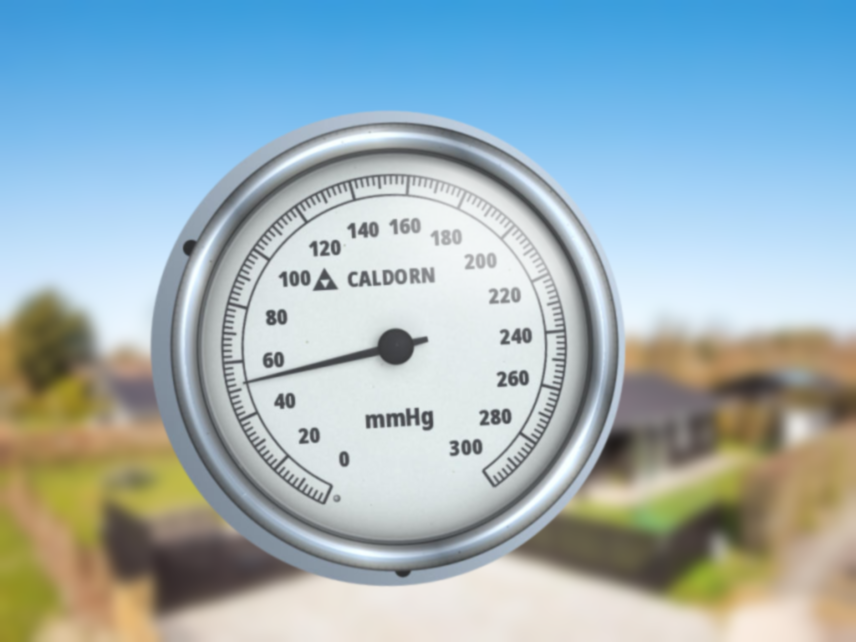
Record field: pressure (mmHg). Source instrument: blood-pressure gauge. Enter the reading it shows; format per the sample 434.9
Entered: 52
